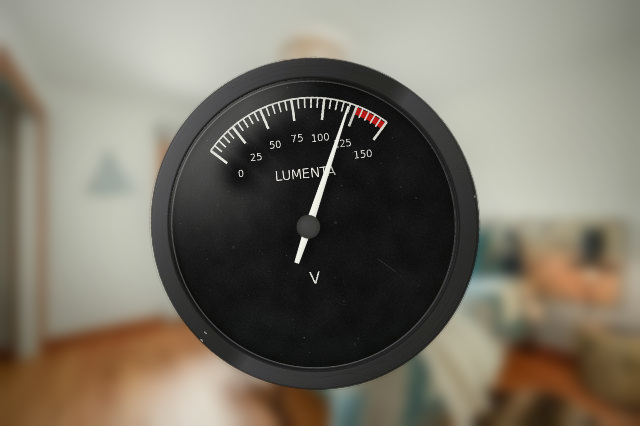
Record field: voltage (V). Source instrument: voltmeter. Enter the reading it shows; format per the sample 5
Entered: 120
